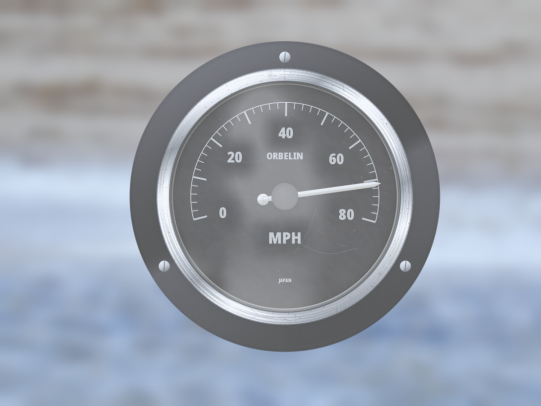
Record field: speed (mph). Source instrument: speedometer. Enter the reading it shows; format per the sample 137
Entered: 71
